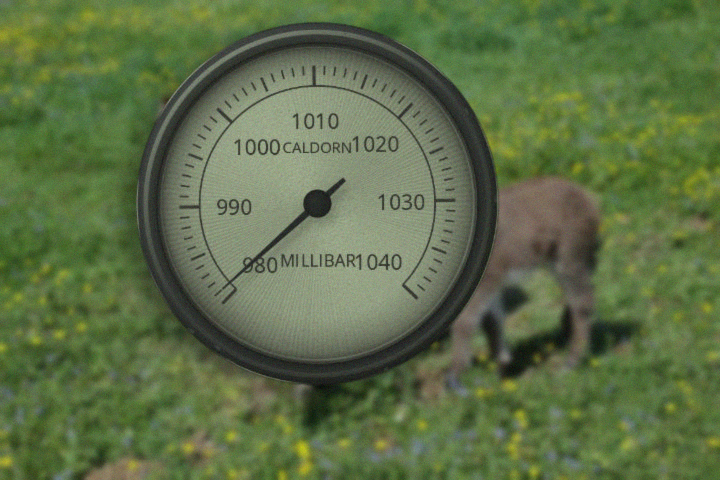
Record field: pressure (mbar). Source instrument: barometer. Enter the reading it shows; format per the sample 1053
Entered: 981
